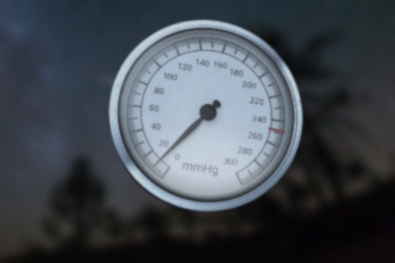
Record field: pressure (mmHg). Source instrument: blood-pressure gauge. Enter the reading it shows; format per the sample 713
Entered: 10
